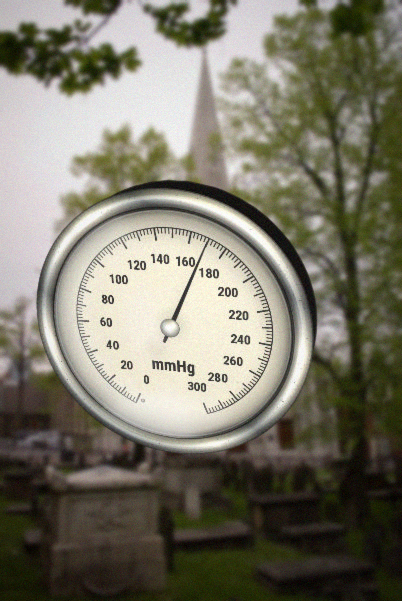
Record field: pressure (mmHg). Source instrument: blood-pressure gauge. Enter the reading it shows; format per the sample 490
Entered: 170
